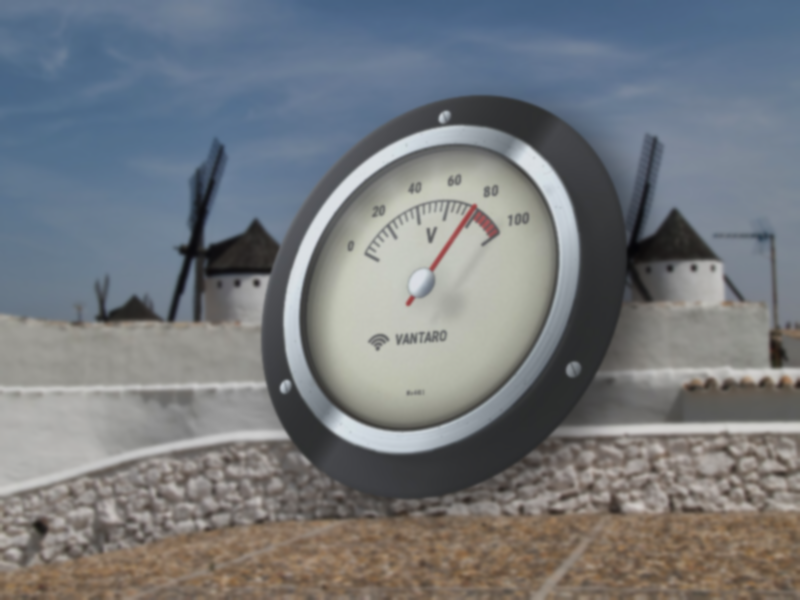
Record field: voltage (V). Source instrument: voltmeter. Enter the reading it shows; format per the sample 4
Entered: 80
